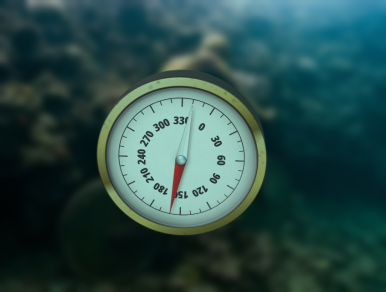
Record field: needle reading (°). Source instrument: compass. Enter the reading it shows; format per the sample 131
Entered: 160
